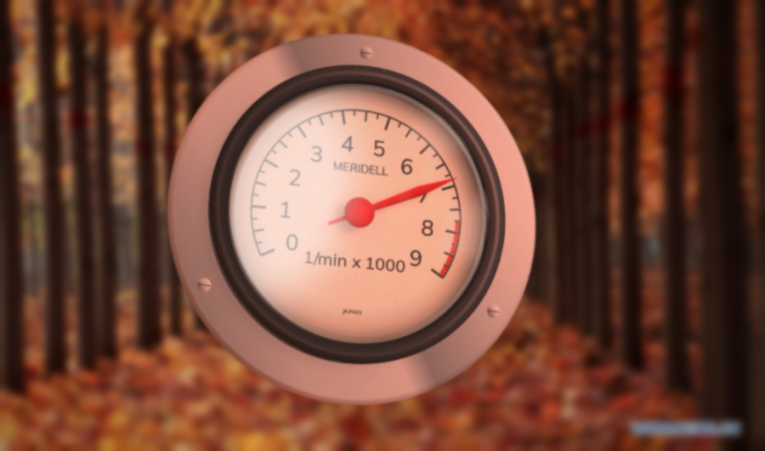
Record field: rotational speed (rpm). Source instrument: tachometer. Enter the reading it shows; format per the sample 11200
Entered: 6875
